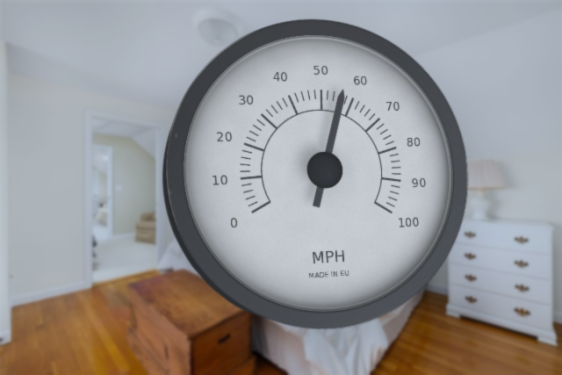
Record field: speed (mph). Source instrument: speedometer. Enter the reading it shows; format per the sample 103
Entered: 56
